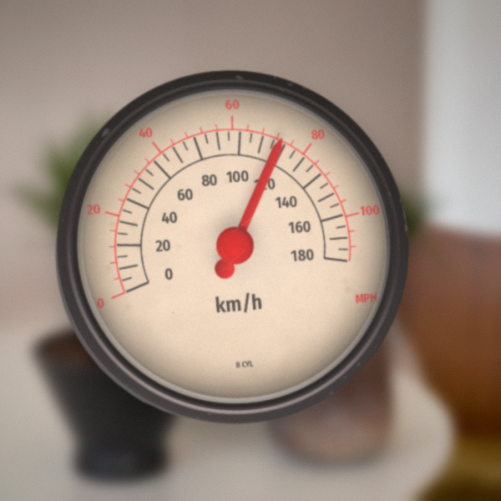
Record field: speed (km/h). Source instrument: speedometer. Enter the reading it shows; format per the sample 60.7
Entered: 117.5
